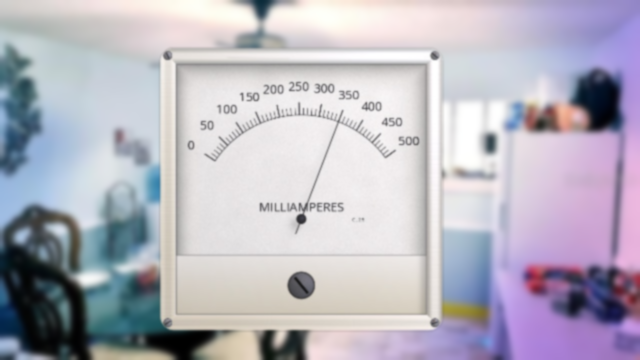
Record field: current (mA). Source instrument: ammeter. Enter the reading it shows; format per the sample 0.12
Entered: 350
